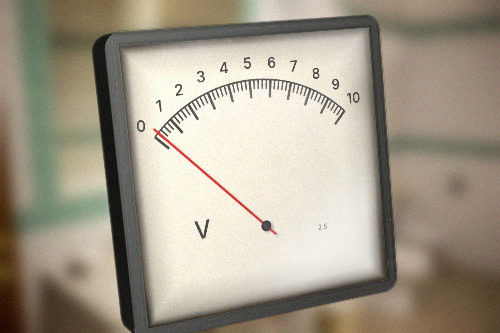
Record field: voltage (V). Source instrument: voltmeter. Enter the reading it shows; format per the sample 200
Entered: 0.2
